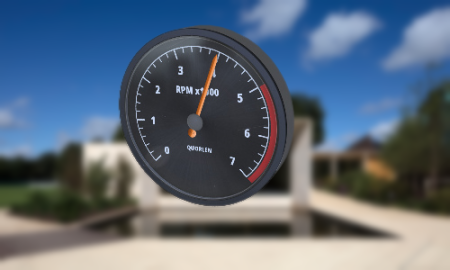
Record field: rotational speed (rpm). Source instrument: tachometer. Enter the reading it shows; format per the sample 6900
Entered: 4000
